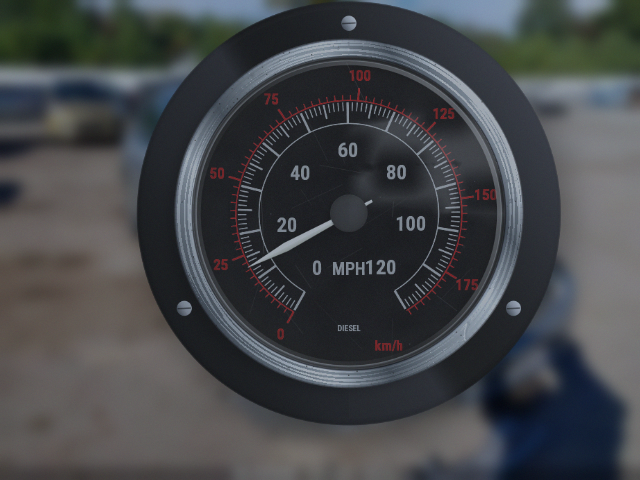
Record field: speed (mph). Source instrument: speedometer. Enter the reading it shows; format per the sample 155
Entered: 13
